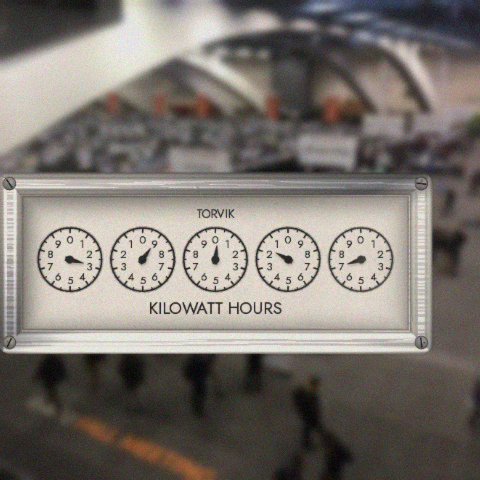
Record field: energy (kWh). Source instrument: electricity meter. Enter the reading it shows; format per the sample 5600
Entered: 29017
